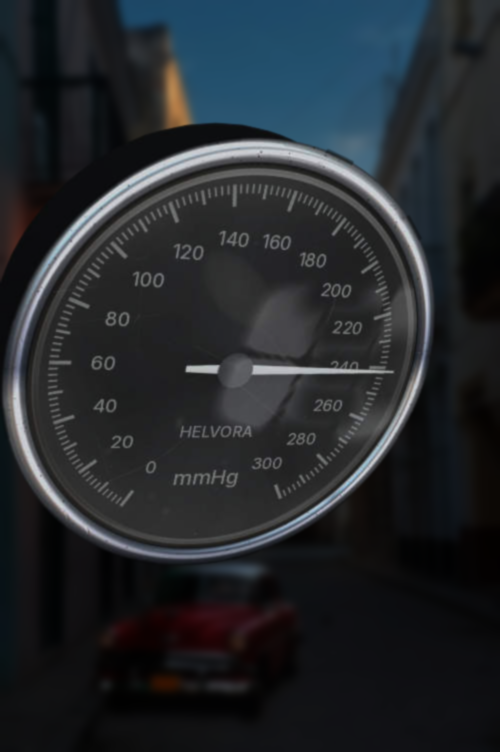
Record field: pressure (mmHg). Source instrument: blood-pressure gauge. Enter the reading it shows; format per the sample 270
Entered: 240
